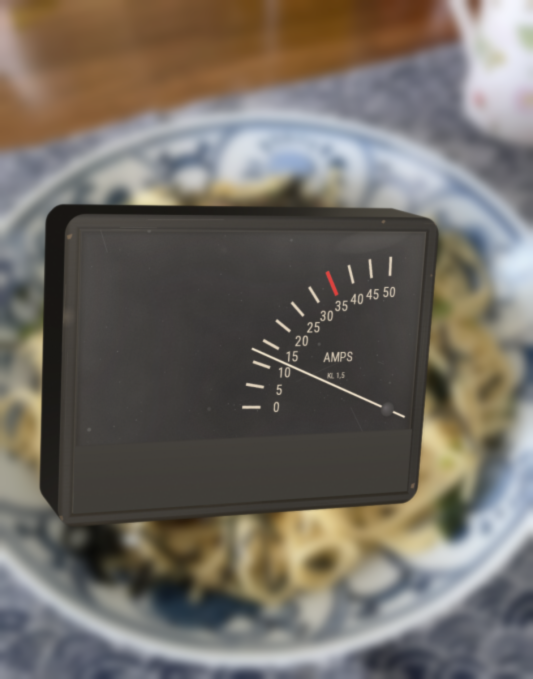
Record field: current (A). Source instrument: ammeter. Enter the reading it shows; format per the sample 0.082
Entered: 12.5
